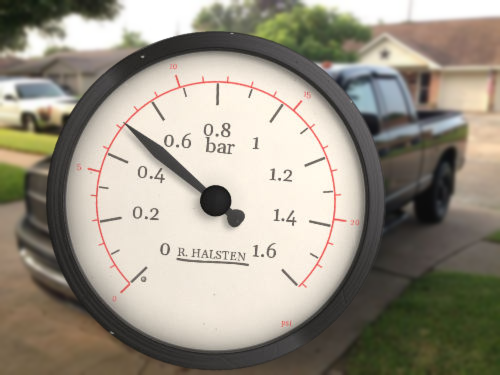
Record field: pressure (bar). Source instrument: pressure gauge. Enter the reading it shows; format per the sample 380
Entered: 0.5
